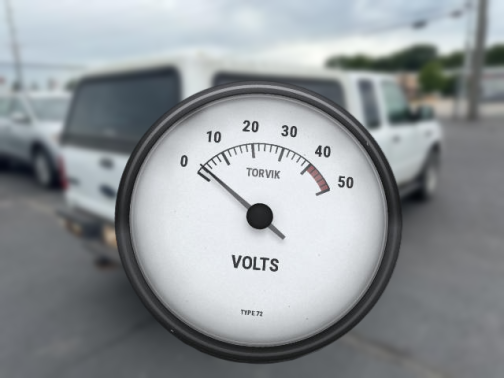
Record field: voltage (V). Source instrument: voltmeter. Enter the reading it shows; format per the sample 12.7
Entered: 2
